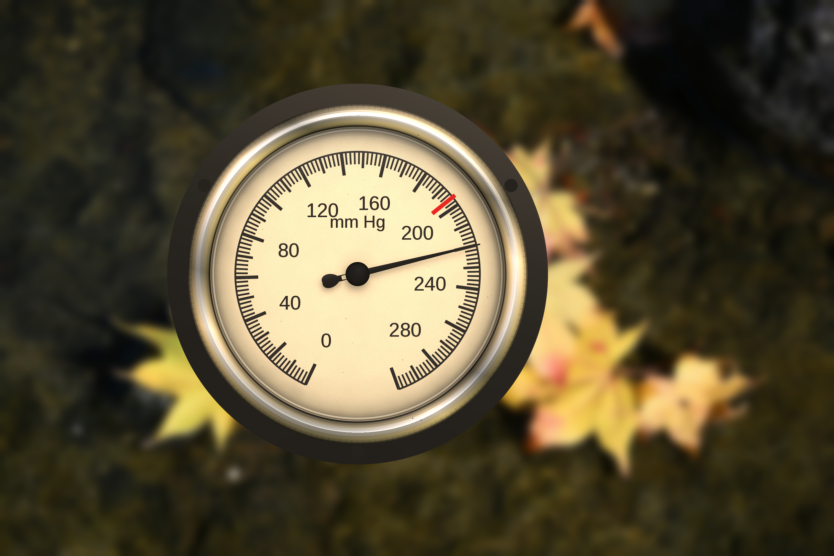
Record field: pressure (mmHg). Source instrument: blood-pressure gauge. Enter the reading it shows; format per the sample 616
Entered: 220
